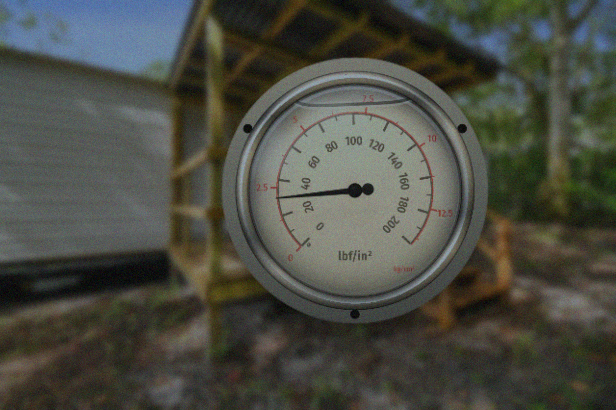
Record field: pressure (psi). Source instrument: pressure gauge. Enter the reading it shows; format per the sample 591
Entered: 30
